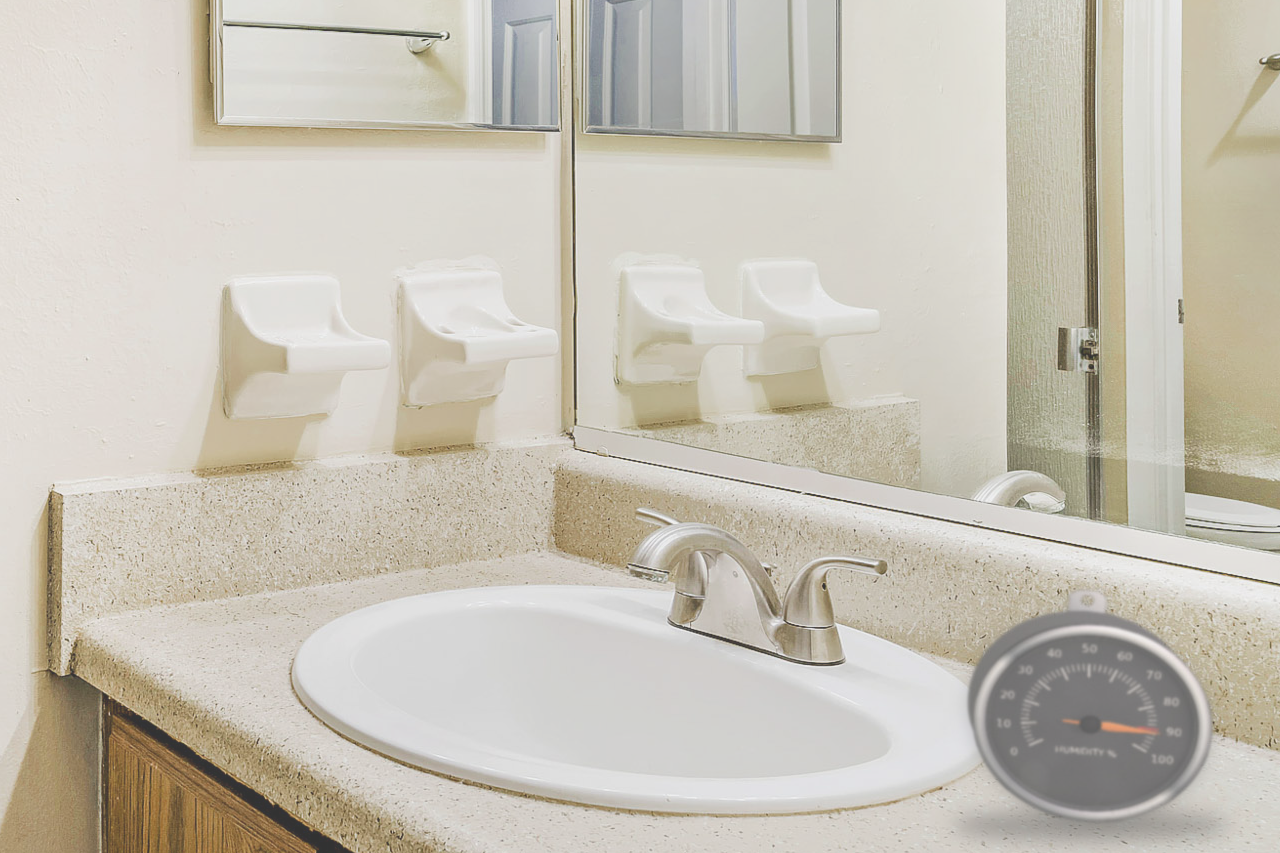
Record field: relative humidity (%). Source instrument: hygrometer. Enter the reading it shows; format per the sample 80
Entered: 90
